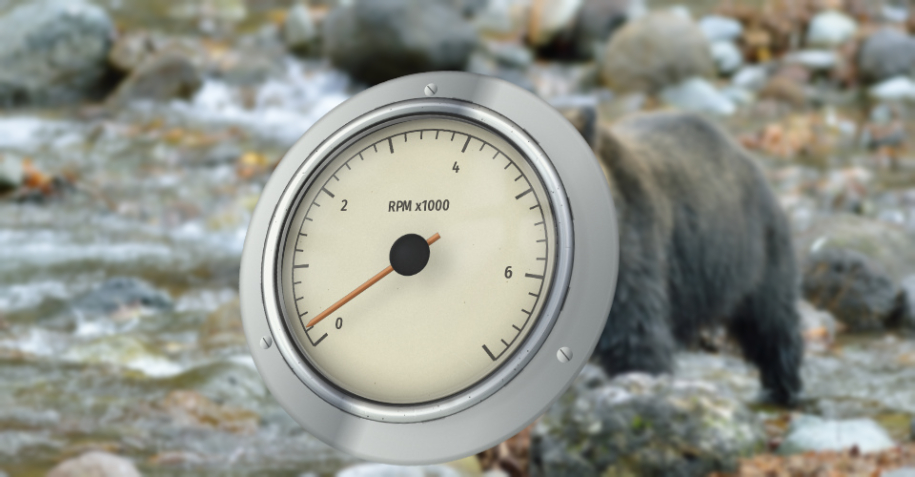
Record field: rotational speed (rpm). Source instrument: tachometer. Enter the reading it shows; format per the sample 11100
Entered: 200
